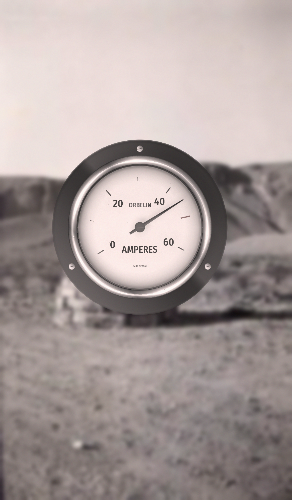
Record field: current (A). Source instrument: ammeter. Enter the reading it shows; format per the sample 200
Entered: 45
